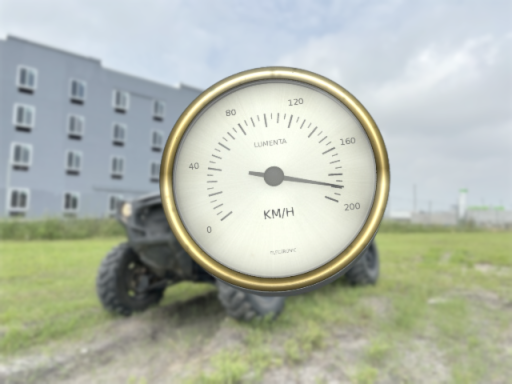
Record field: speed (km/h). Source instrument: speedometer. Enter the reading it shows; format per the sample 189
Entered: 190
